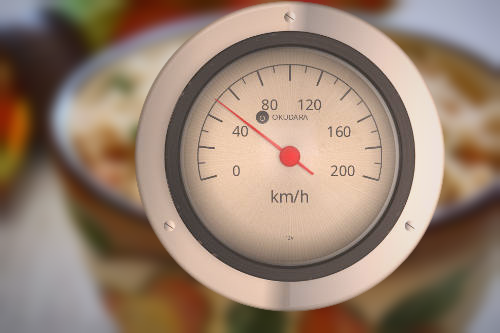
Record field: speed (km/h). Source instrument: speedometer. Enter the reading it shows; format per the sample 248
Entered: 50
